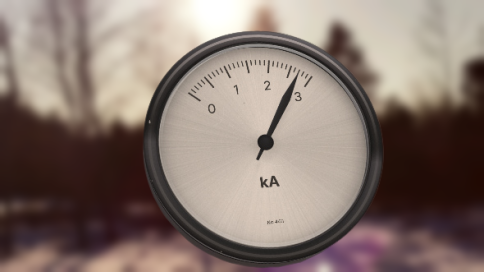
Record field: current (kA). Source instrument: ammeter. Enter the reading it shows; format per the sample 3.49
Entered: 2.7
